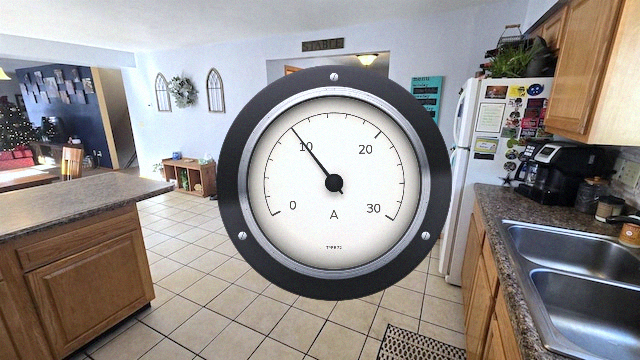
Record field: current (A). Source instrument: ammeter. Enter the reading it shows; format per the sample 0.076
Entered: 10
